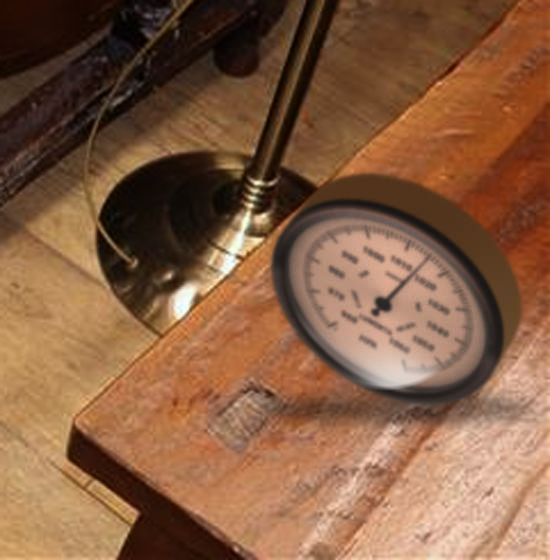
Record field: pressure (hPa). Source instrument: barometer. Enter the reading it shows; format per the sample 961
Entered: 1015
